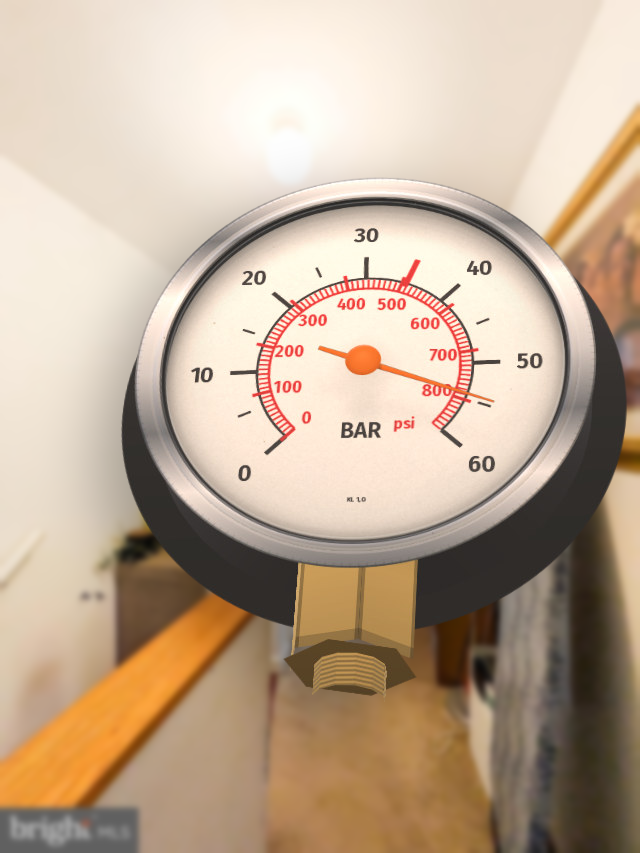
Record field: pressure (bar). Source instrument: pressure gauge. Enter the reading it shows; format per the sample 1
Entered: 55
